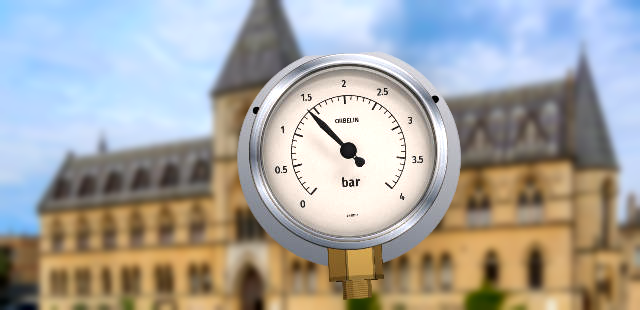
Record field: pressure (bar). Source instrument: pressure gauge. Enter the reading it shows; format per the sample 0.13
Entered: 1.4
